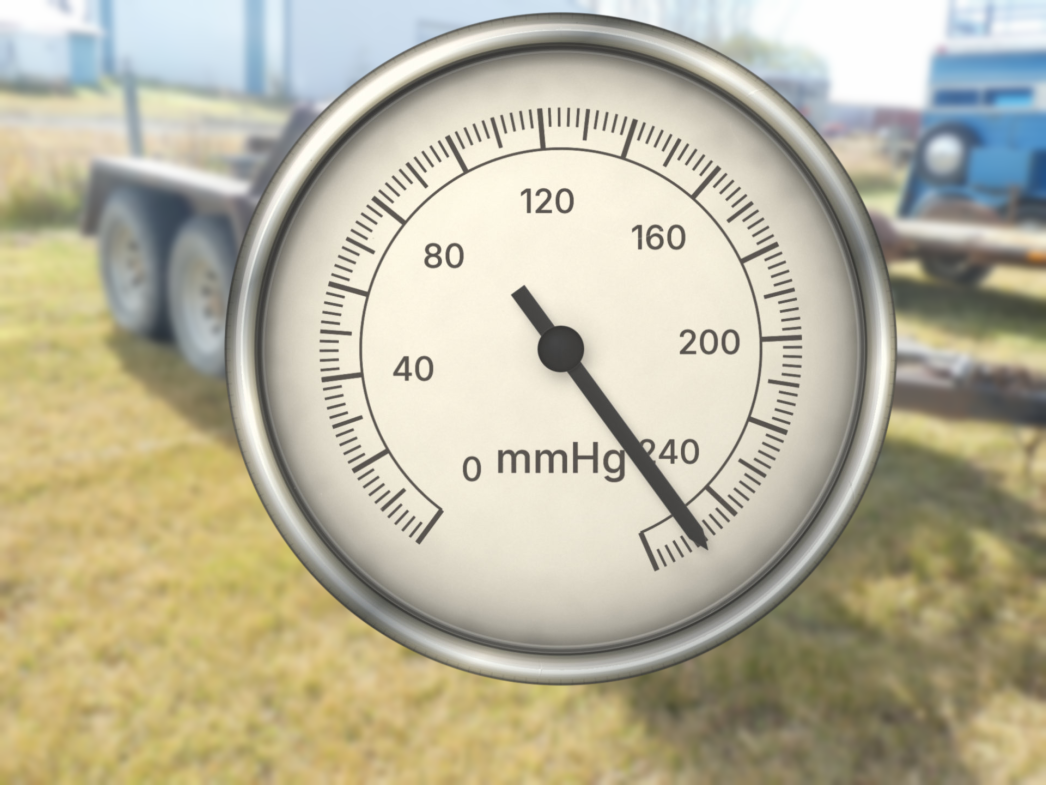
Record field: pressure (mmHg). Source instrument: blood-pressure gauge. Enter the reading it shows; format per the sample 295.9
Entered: 249
